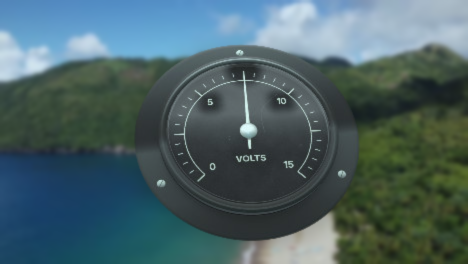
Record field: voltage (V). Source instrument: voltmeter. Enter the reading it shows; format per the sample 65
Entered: 7.5
